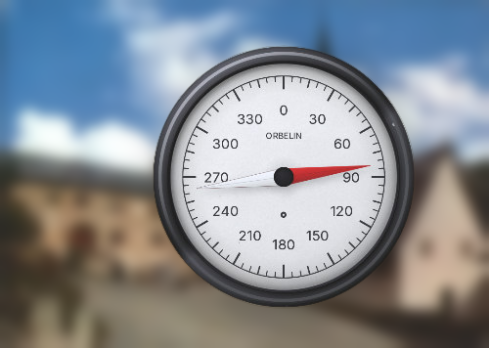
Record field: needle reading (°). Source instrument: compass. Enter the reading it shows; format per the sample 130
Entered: 82.5
